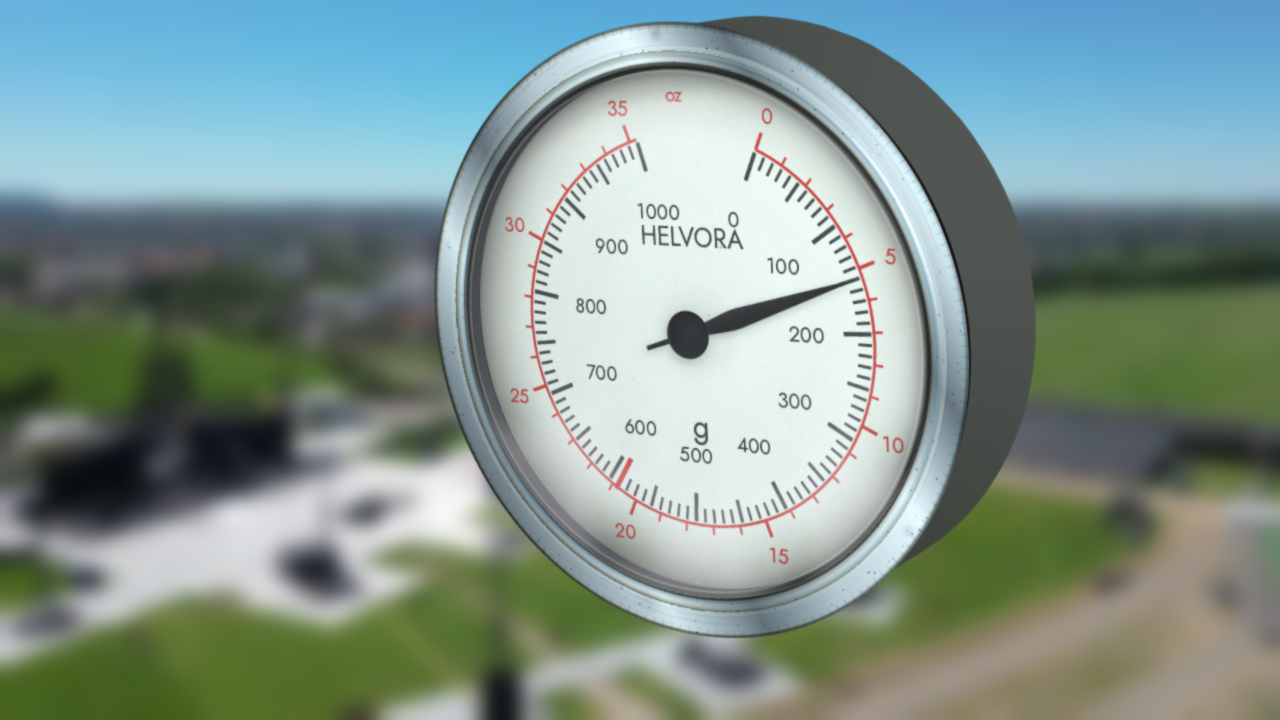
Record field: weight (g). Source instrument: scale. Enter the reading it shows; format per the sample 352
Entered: 150
